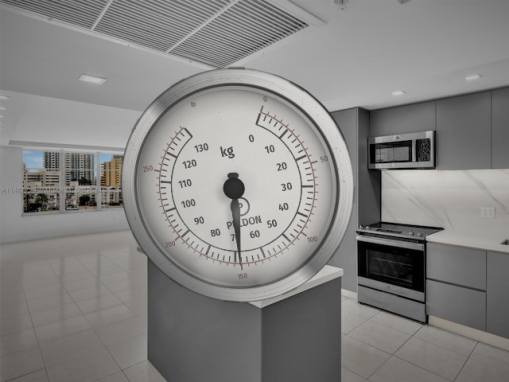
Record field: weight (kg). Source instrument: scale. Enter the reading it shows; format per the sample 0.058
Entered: 68
